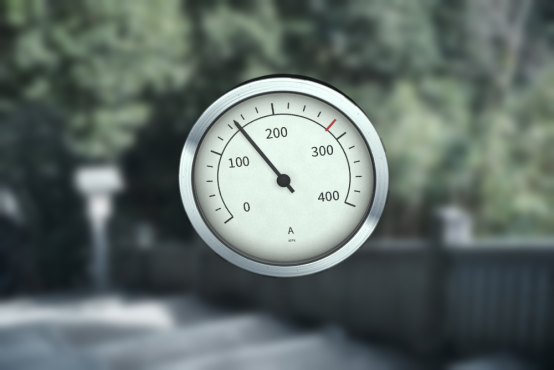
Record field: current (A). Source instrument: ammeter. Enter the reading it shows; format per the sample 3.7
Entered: 150
